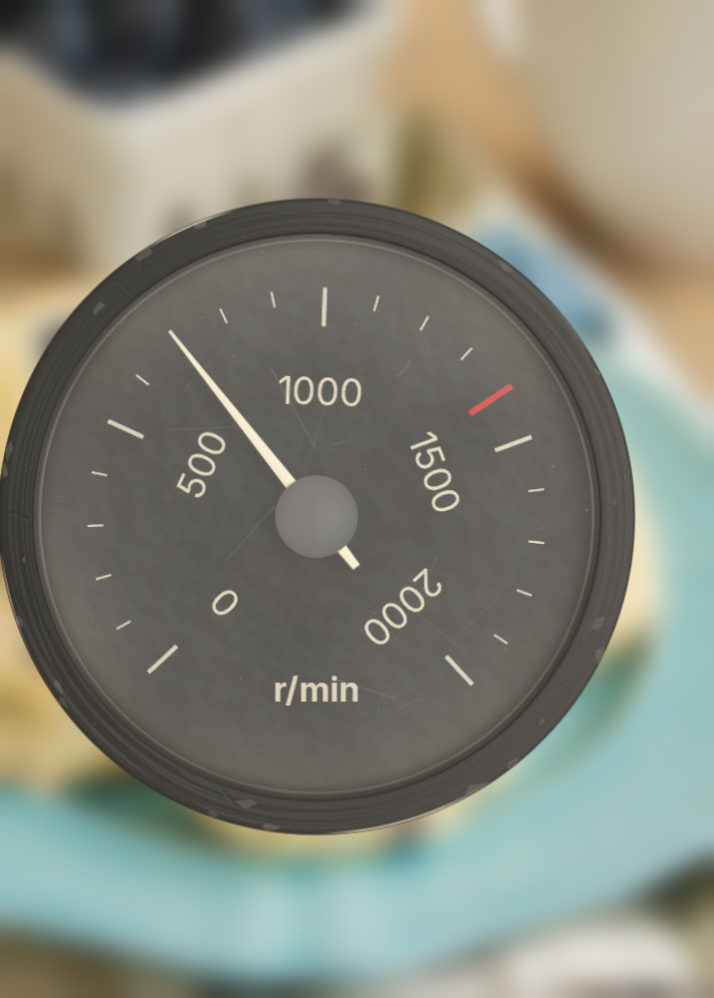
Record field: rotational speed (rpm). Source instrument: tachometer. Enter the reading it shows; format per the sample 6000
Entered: 700
